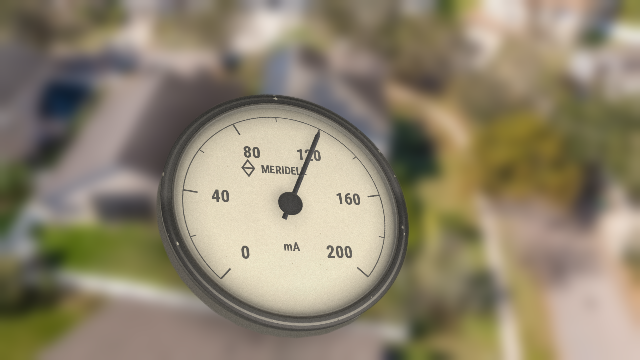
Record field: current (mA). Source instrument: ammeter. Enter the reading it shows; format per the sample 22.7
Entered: 120
